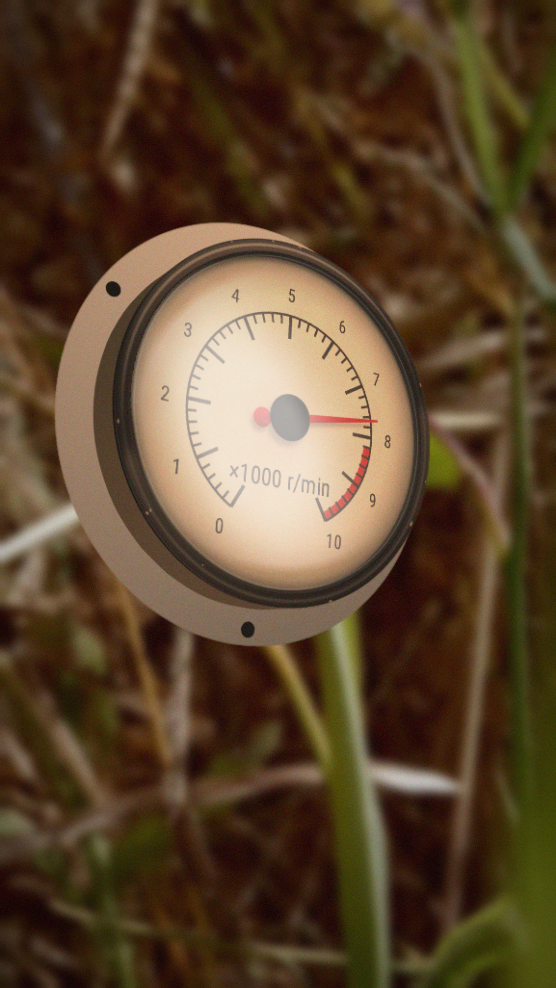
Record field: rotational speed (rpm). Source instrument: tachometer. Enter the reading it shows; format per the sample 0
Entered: 7700
